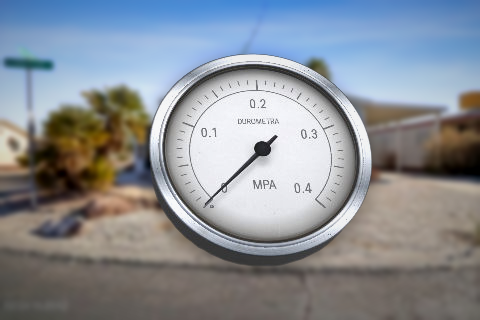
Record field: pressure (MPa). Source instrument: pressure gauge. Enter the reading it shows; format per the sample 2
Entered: 0
